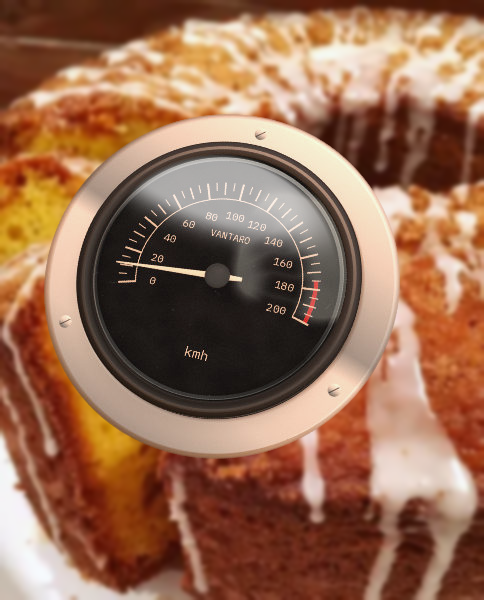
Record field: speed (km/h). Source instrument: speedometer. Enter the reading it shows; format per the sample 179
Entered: 10
